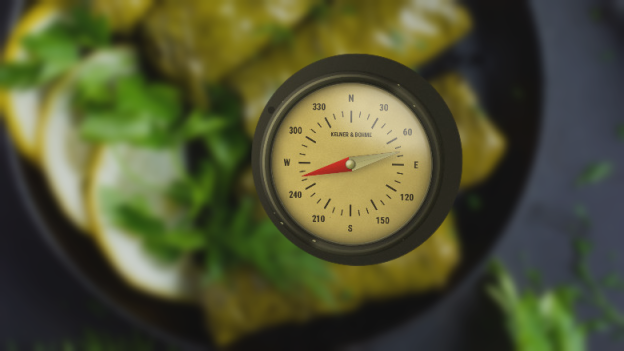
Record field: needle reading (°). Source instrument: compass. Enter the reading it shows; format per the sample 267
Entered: 255
